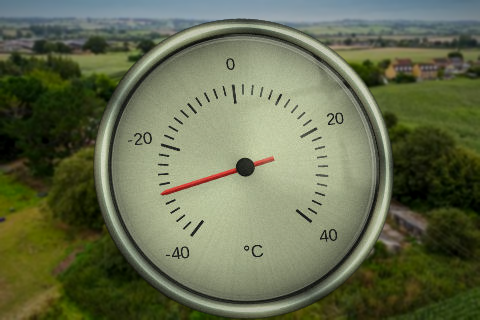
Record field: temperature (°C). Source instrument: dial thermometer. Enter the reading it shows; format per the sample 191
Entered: -30
